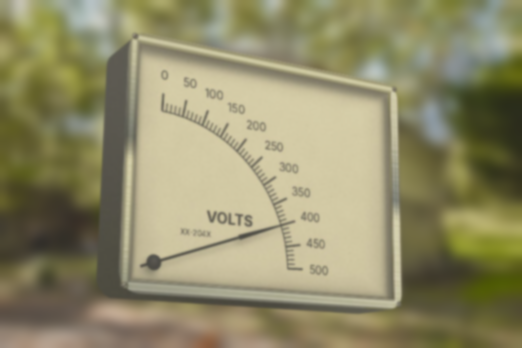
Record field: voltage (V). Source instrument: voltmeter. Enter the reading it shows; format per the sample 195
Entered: 400
